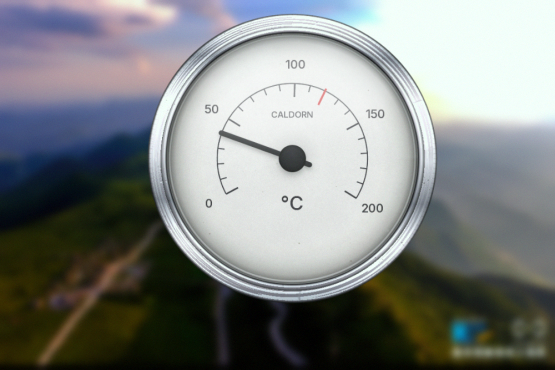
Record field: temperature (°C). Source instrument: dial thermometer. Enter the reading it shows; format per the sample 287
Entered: 40
